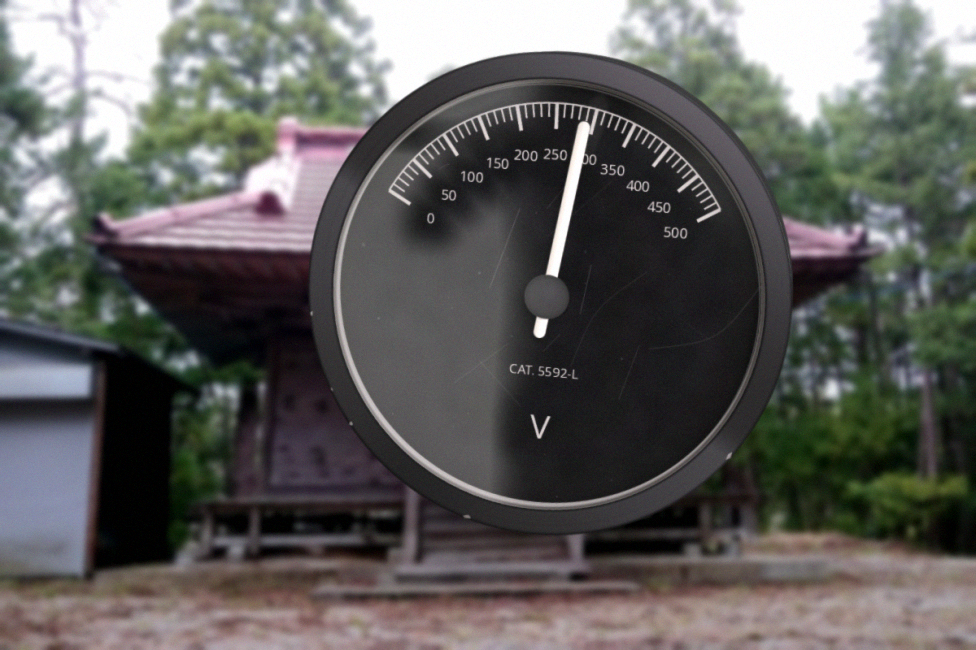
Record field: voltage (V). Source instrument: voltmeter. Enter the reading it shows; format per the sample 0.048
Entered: 290
